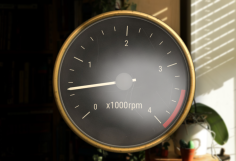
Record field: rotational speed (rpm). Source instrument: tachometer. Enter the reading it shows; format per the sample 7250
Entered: 500
